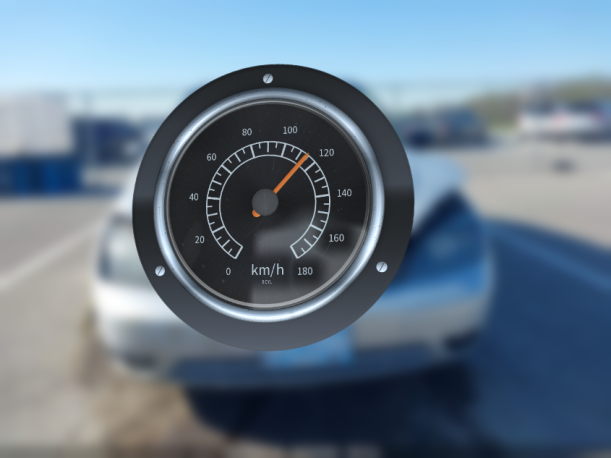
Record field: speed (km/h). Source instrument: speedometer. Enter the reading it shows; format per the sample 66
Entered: 115
